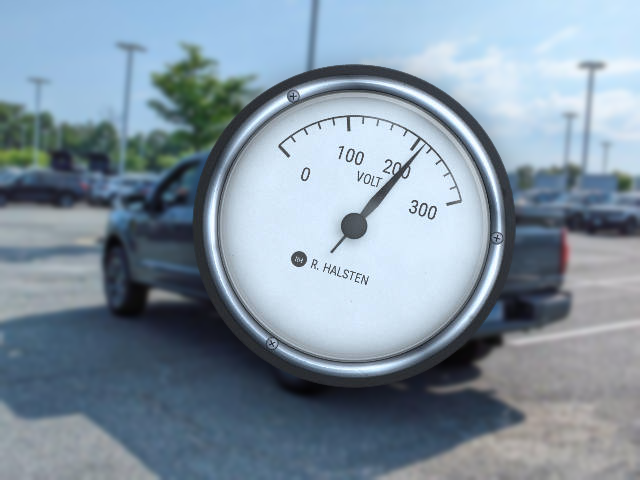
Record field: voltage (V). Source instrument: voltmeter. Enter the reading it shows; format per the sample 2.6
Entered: 210
